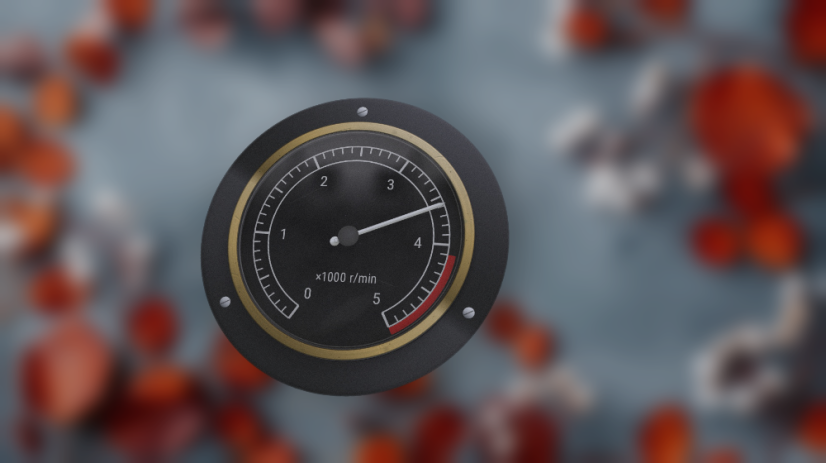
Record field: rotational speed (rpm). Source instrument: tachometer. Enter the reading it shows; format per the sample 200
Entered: 3600
